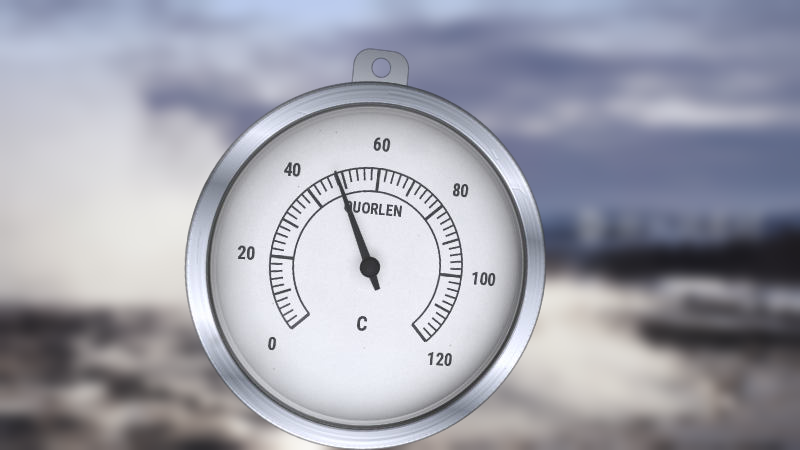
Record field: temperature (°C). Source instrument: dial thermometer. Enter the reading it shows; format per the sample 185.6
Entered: 48
